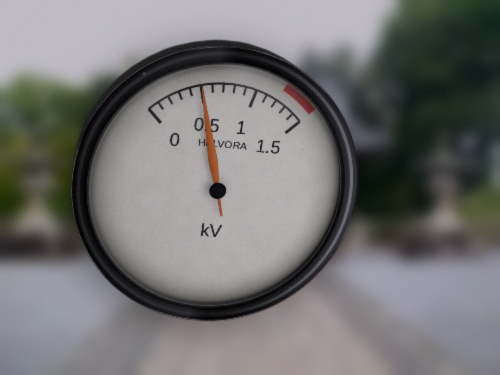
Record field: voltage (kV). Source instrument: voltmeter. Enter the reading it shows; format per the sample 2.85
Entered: 0.5
